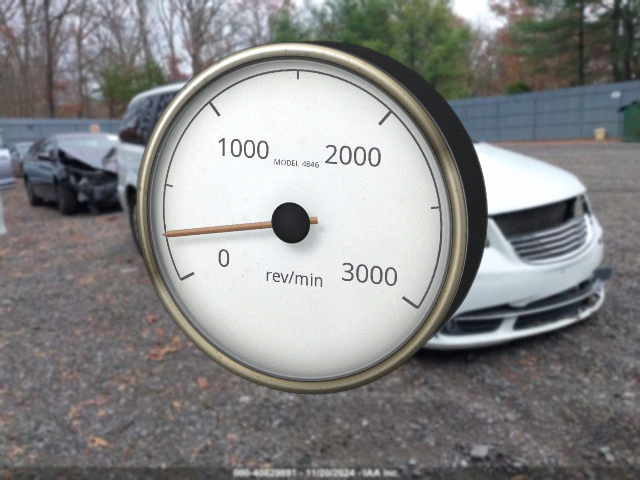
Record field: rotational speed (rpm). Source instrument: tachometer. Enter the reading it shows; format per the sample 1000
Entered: 250
